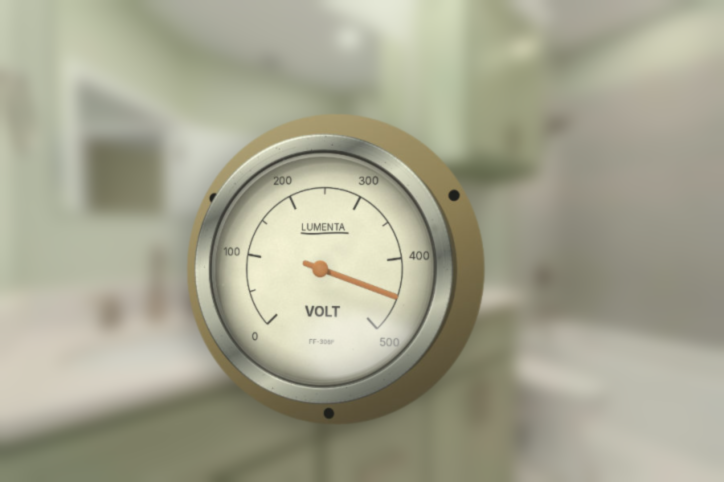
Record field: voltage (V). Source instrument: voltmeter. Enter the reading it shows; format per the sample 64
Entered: 450
